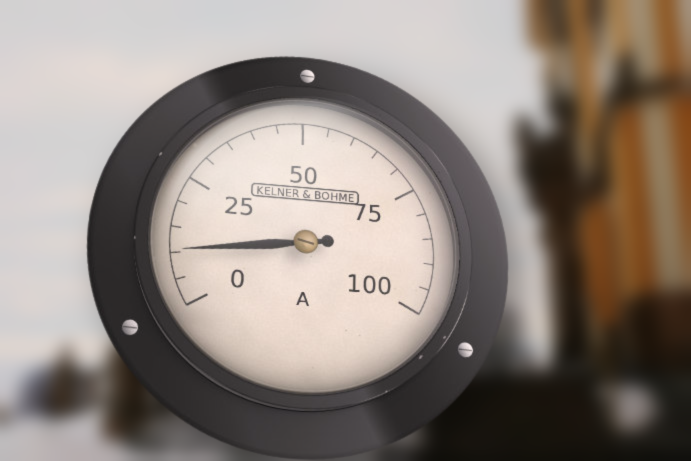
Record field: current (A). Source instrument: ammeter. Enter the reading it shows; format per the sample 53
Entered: 10
